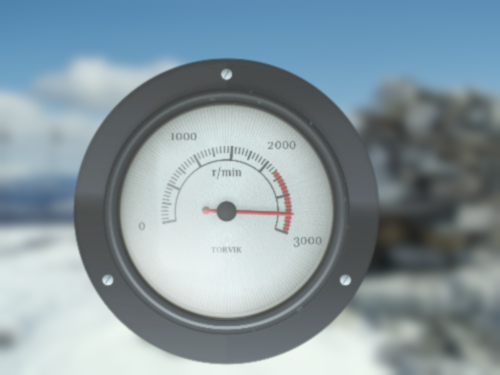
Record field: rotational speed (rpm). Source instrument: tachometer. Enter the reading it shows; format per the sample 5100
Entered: 2750
